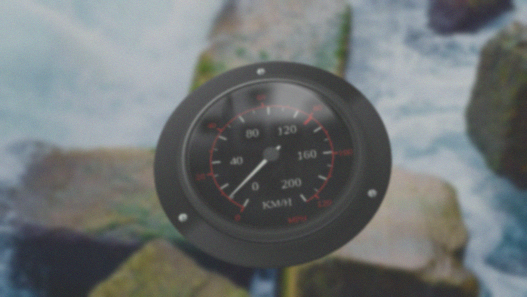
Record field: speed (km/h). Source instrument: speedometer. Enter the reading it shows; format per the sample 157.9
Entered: 10
